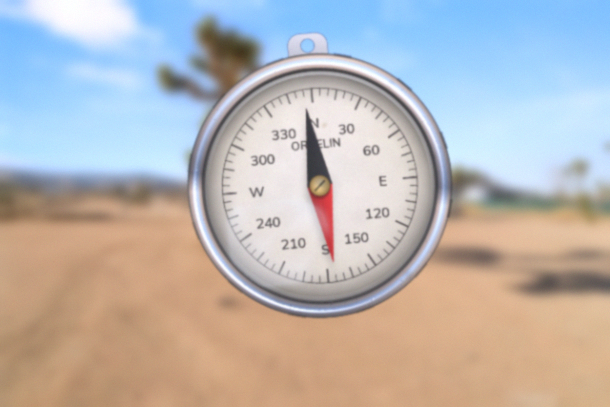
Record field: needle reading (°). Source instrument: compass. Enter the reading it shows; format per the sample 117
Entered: 175
